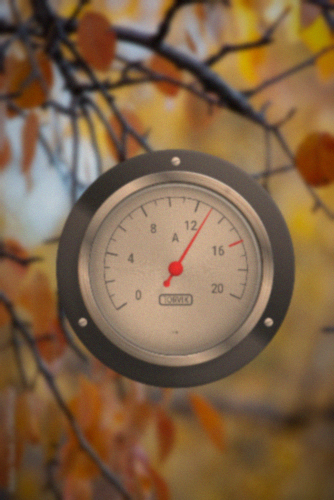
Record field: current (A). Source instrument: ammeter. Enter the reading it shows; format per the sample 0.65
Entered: 13
